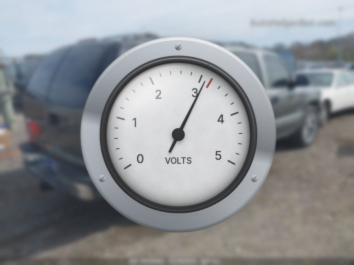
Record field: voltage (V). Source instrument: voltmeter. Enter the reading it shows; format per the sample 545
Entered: 3.1
